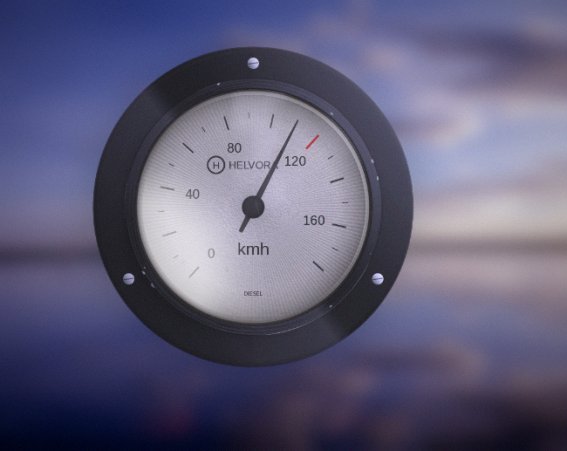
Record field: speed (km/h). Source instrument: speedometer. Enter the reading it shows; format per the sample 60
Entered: 110
